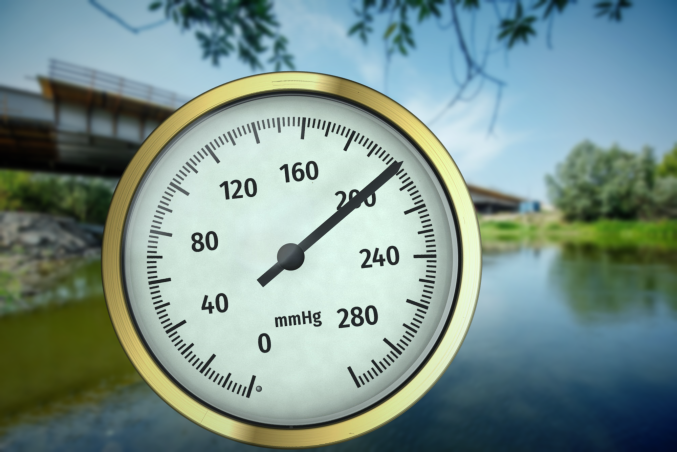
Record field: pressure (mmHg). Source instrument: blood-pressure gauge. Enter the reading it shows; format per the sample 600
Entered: 202
